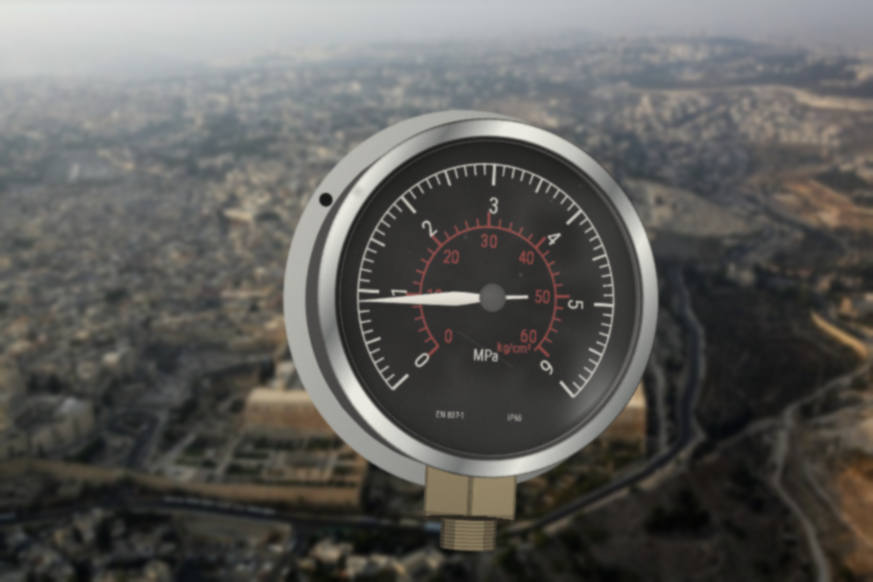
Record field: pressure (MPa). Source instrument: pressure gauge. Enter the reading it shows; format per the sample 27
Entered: 0.9
